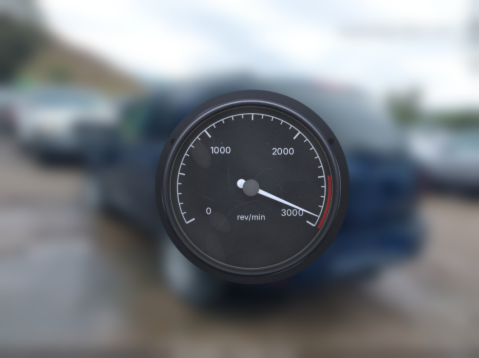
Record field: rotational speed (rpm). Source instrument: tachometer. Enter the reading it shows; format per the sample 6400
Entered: 2900
